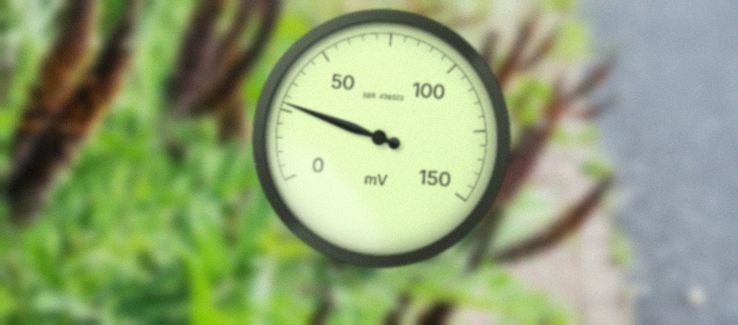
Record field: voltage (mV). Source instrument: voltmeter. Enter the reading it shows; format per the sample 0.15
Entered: 27.5
